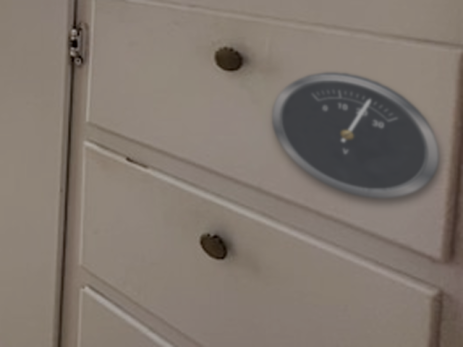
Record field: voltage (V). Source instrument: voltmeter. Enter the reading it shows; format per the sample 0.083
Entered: 20
